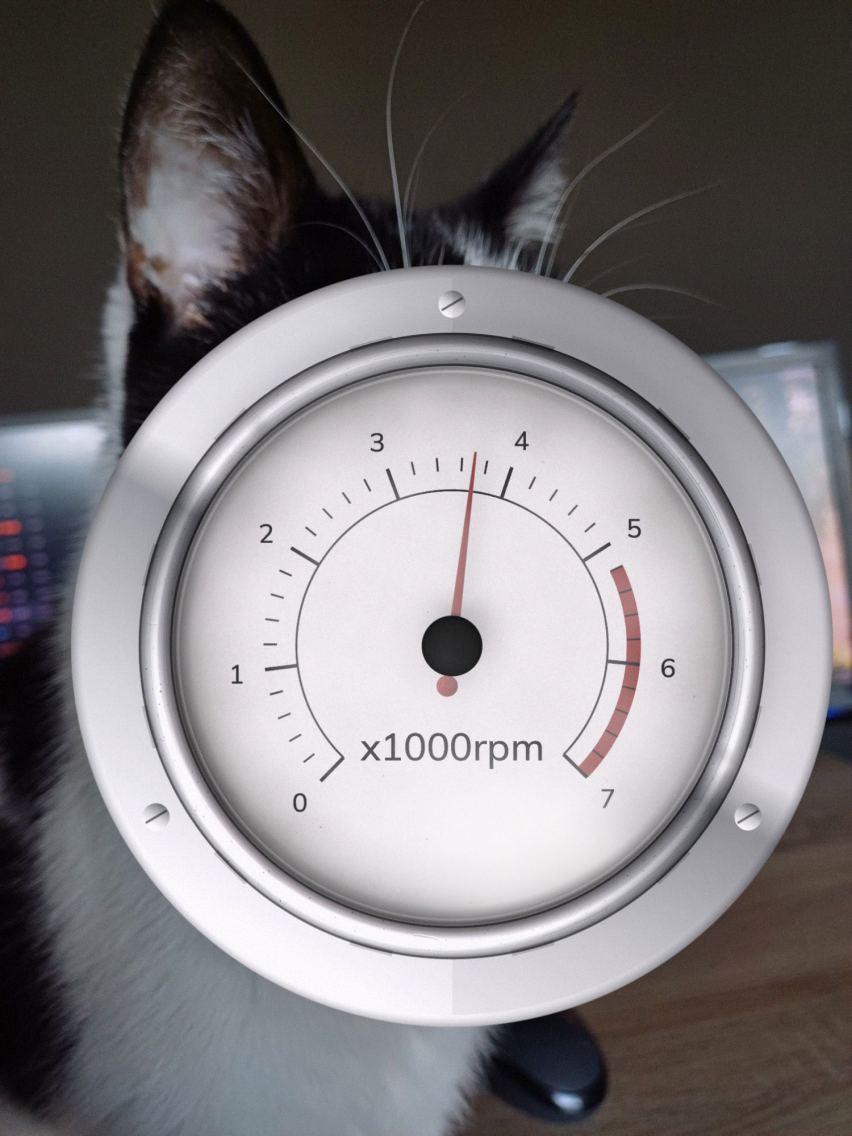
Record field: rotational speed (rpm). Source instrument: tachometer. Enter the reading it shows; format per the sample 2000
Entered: 3700
